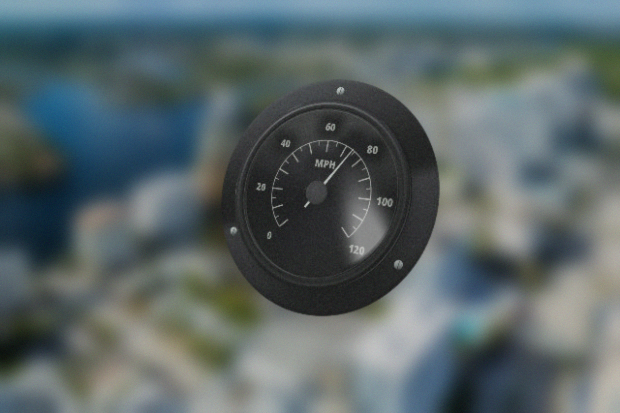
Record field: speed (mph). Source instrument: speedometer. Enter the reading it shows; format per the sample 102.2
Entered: 75
